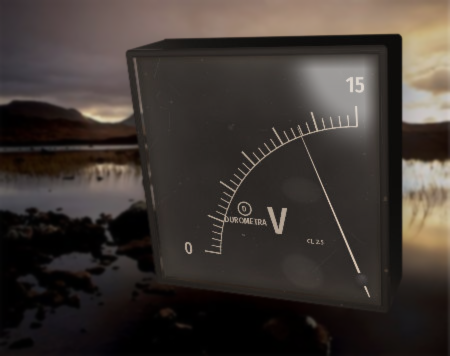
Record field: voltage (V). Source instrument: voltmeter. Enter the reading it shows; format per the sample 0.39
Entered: 11.5
